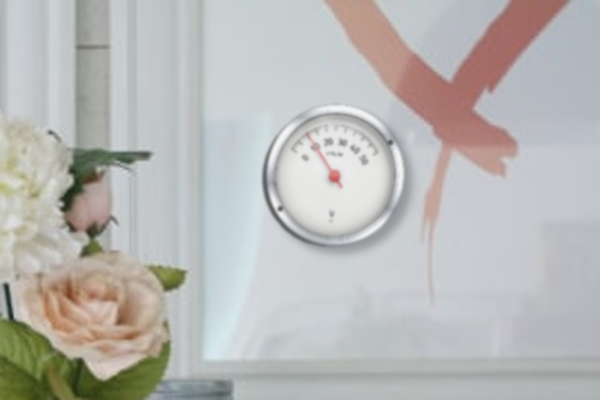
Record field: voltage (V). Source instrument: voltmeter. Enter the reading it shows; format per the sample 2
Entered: 10
